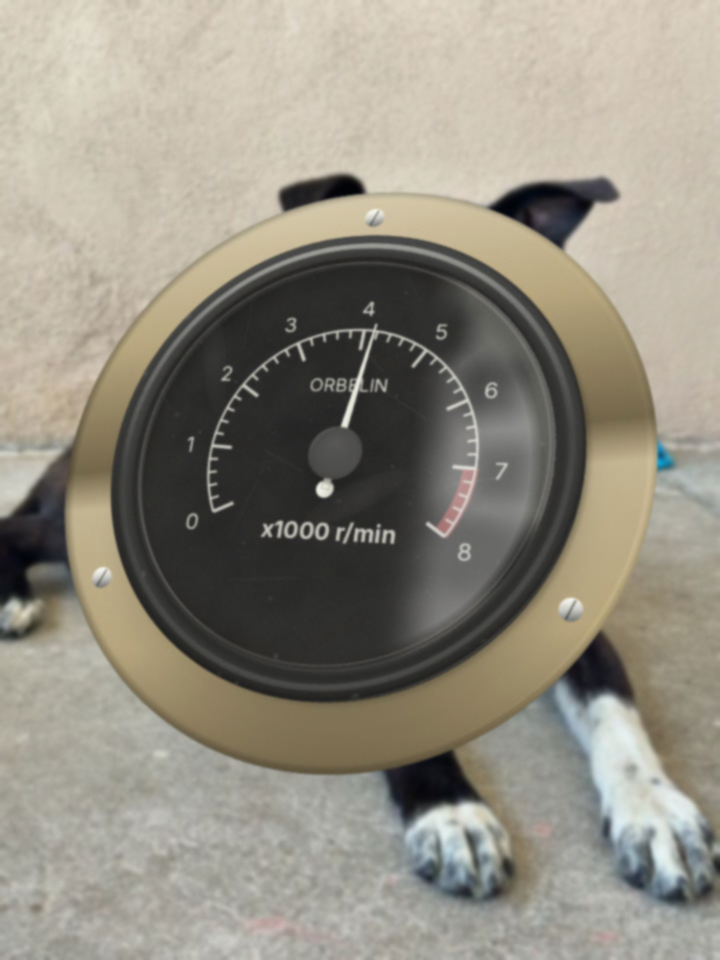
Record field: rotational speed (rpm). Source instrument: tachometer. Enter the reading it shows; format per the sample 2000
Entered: 4200
